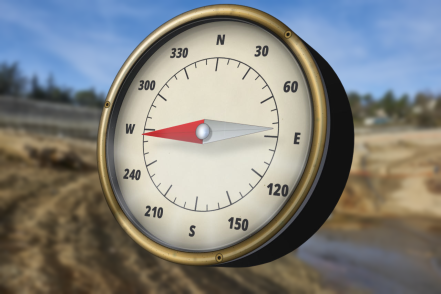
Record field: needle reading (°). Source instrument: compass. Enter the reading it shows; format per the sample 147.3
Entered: 265
